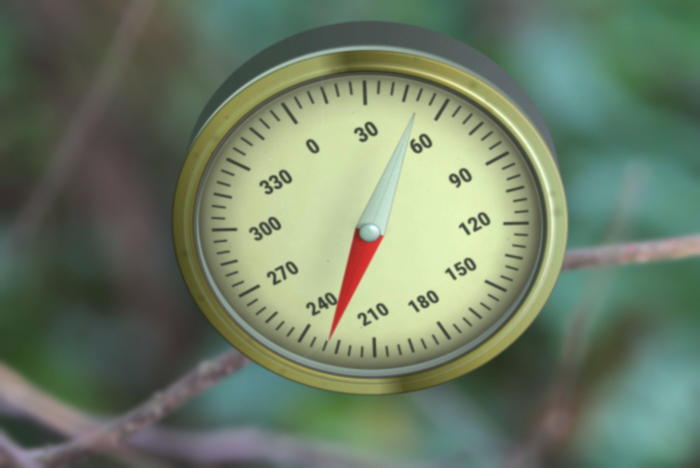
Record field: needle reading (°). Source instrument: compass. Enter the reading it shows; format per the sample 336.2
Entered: 230
